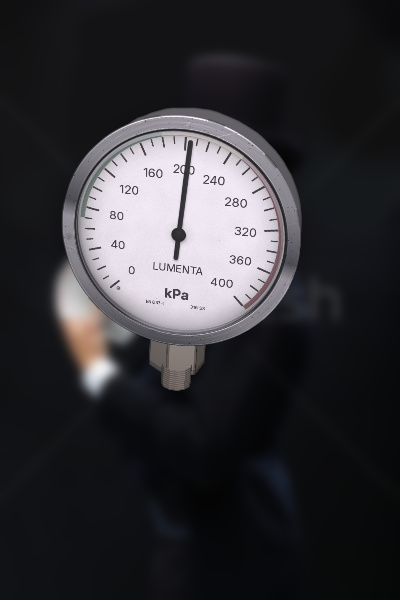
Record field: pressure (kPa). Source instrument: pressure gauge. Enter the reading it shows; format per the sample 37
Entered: 205
